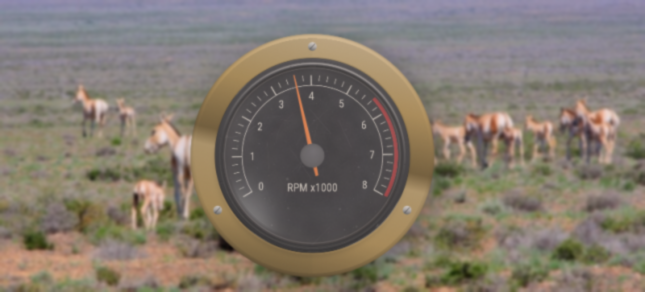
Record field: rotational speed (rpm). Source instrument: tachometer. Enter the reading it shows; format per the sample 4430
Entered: 3600
